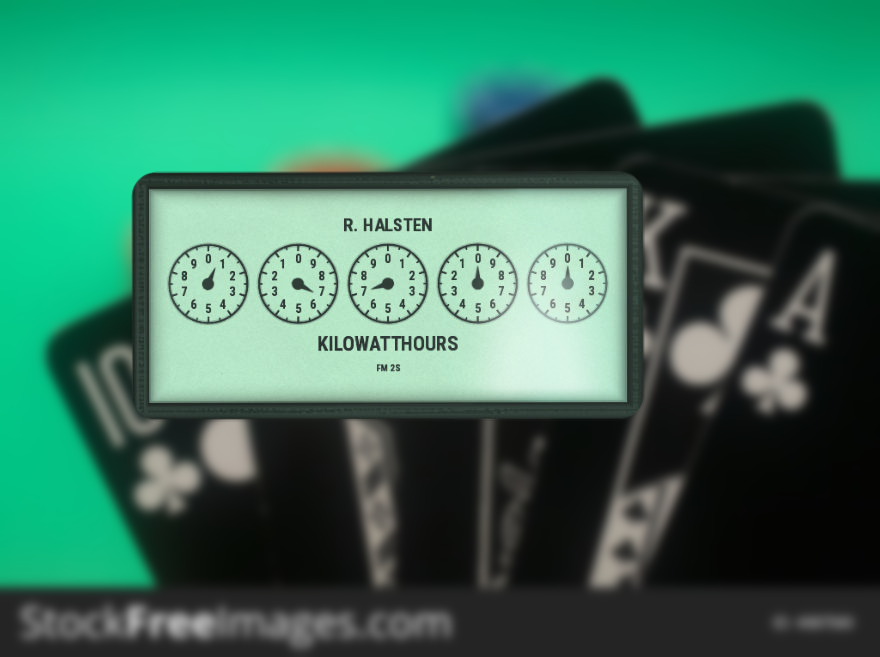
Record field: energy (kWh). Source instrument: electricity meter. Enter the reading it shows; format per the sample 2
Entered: 6700
